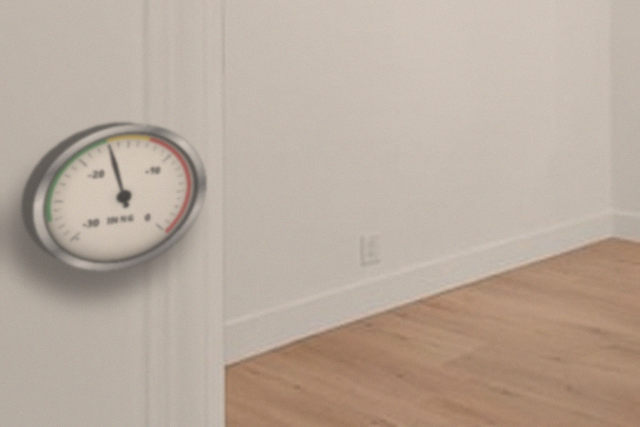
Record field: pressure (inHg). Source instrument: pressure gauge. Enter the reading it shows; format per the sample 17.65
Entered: -17
